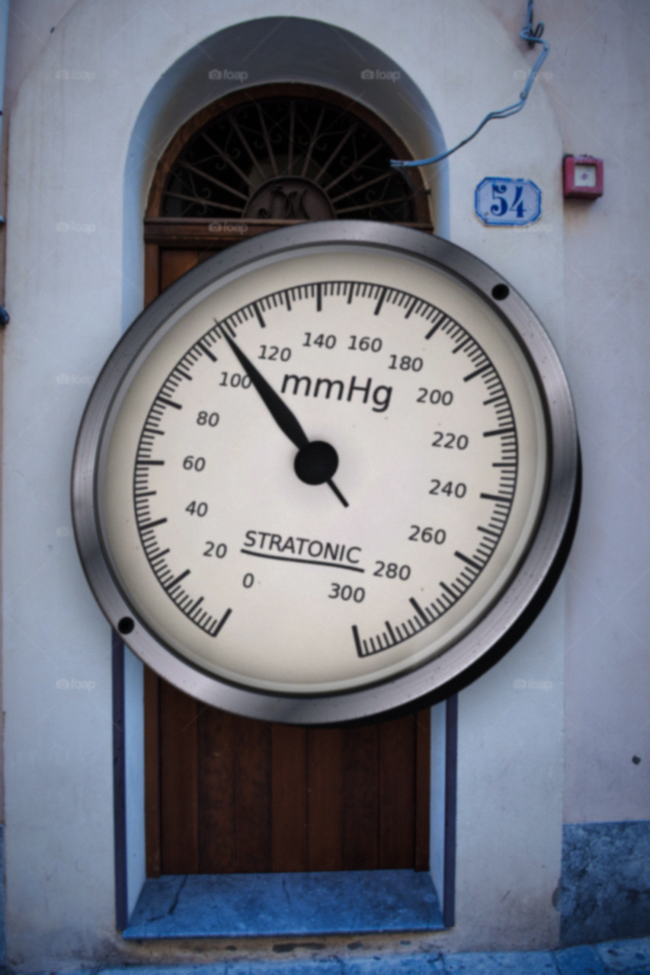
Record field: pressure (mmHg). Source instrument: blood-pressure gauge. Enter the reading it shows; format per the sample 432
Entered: 108
